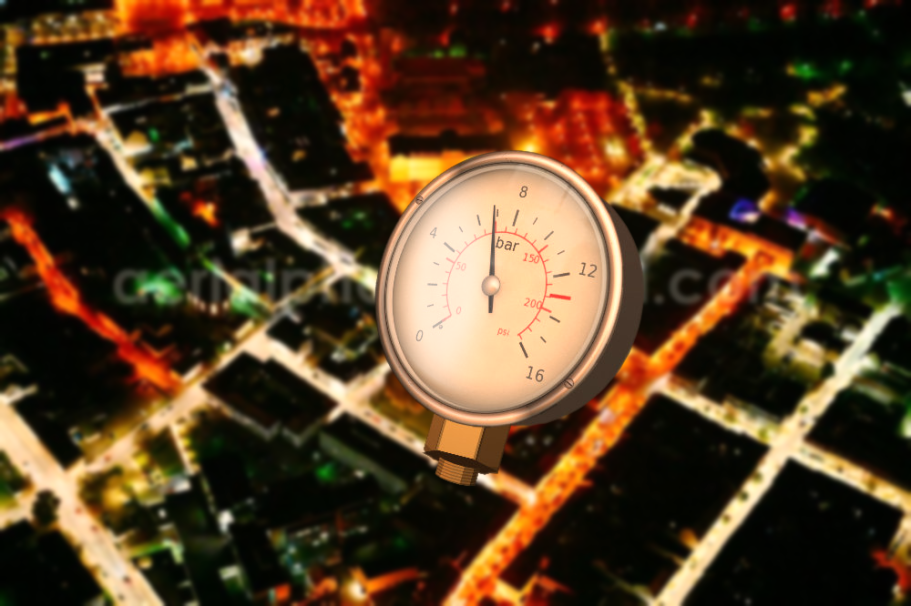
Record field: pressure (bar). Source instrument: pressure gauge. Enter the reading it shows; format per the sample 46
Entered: 7
